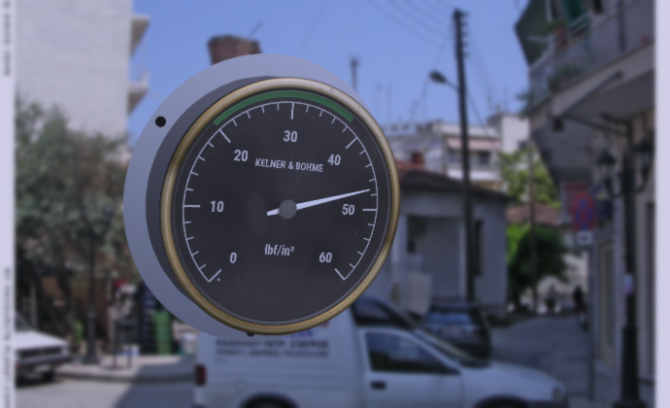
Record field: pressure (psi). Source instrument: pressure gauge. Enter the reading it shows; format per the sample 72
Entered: 47
